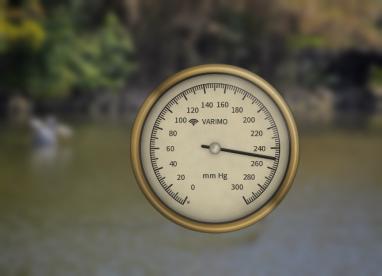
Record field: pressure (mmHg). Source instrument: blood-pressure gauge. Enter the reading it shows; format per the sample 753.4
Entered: 250
